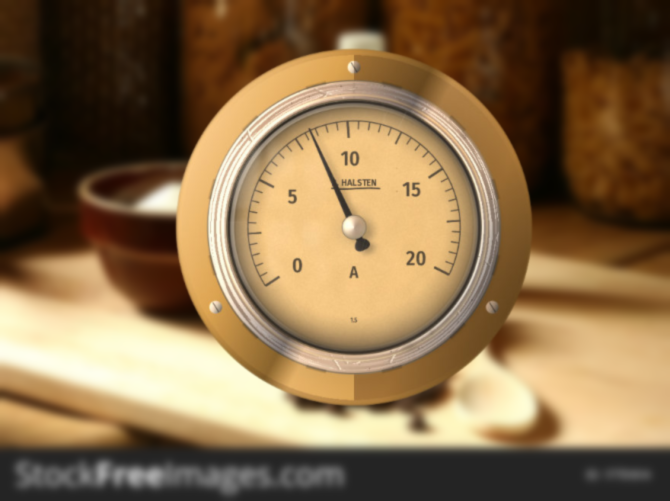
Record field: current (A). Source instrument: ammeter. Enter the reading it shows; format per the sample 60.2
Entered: 8.25
